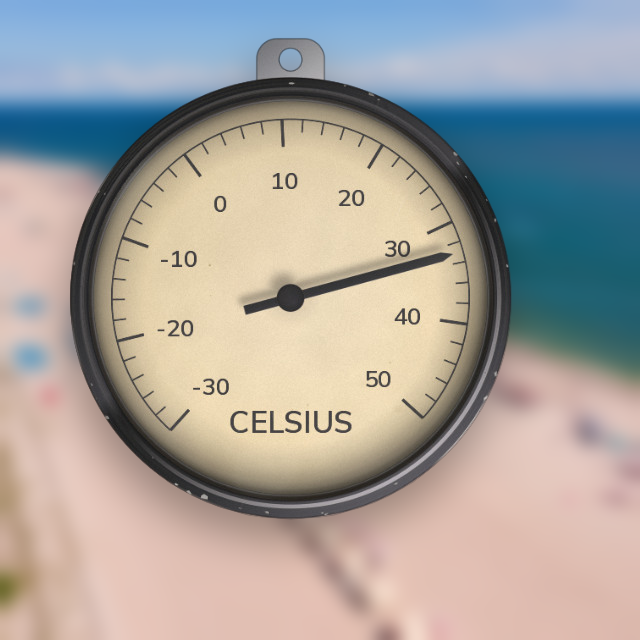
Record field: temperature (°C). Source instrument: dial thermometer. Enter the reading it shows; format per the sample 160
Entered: 33
